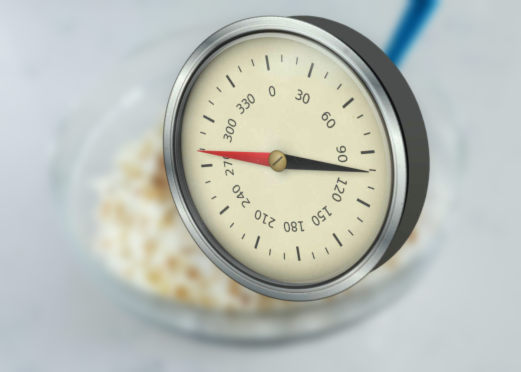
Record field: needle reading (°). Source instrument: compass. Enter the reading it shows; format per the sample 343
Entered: 280
